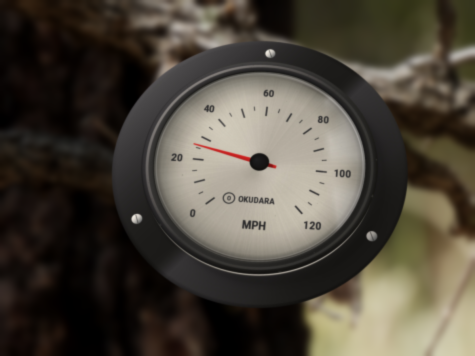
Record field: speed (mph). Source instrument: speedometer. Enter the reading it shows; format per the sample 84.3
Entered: 25
